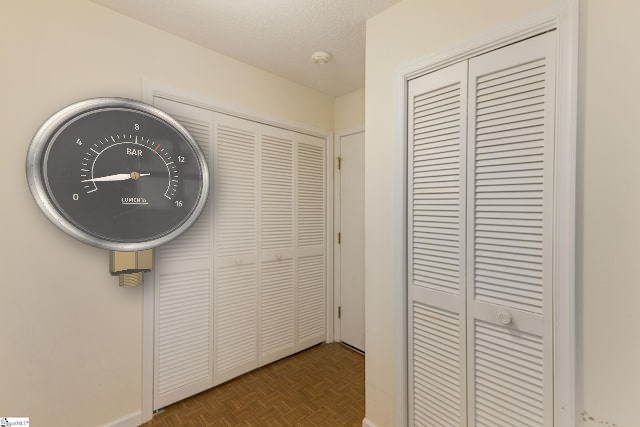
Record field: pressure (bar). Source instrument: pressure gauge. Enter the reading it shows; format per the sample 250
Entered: 1
